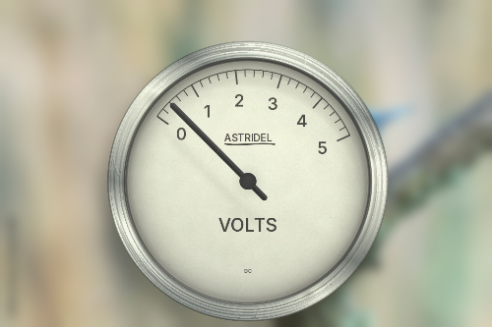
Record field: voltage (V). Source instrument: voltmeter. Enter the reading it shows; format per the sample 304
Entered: 0.4
